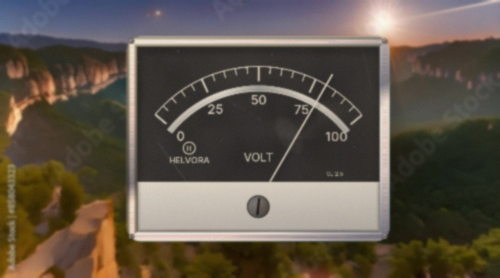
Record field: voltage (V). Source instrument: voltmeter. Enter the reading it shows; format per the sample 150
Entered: 80
